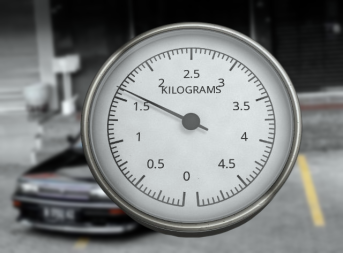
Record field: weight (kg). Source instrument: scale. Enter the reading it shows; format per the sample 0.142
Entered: 1.6
